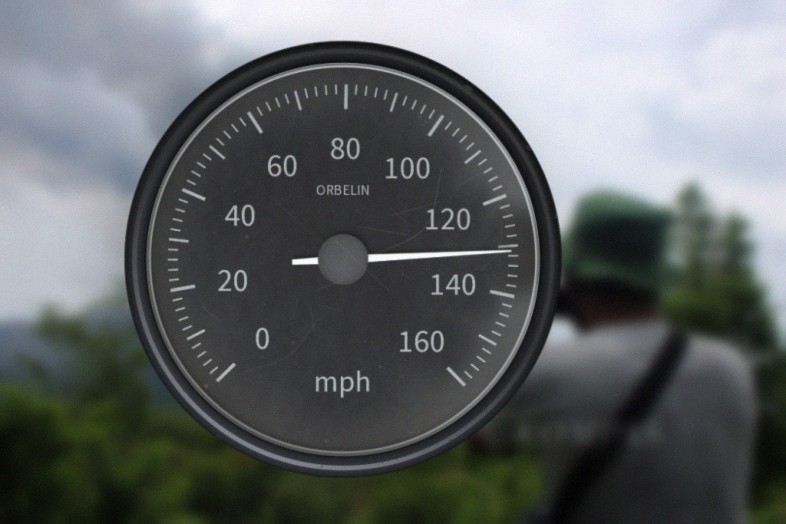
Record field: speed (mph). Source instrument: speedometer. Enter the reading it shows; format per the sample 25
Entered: 131
